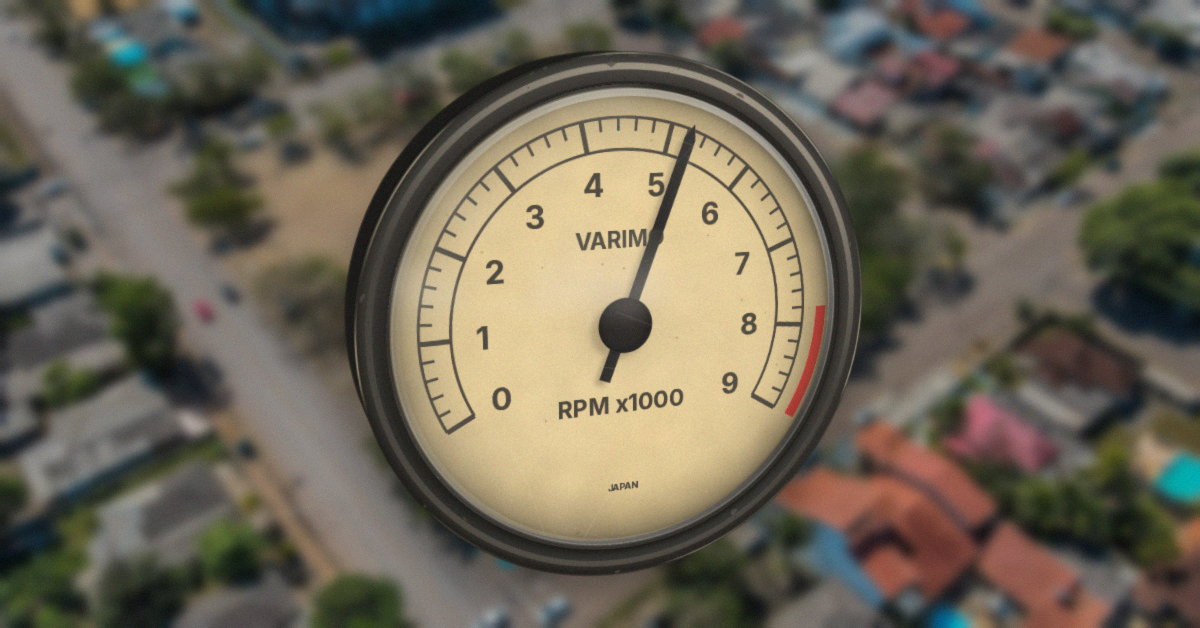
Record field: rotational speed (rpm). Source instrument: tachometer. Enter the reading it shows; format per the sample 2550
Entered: 5200
